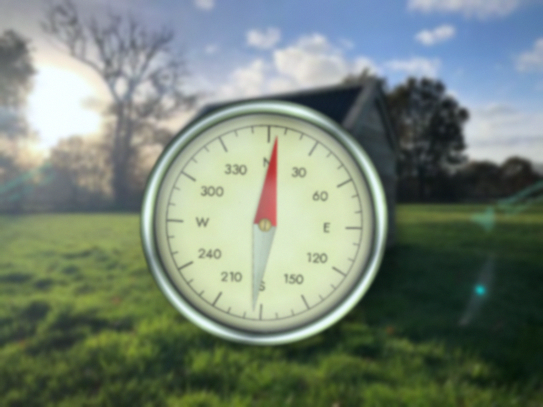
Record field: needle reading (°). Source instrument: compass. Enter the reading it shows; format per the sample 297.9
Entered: 5
